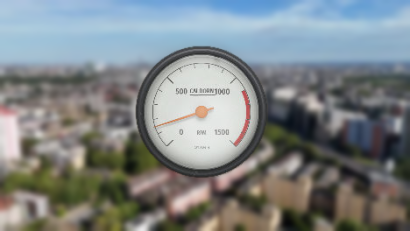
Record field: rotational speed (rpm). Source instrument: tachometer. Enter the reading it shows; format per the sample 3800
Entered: 150
